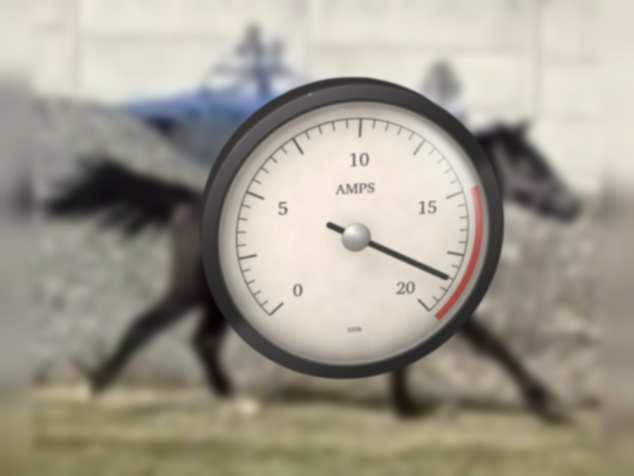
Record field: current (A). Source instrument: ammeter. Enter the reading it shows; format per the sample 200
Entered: 18.5
